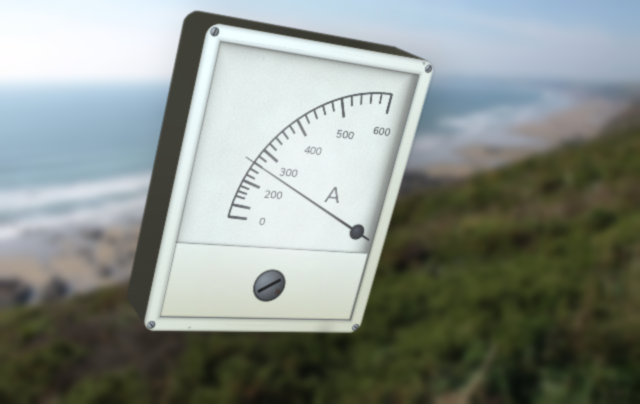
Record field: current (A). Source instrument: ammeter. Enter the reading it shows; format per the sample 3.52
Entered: 260
